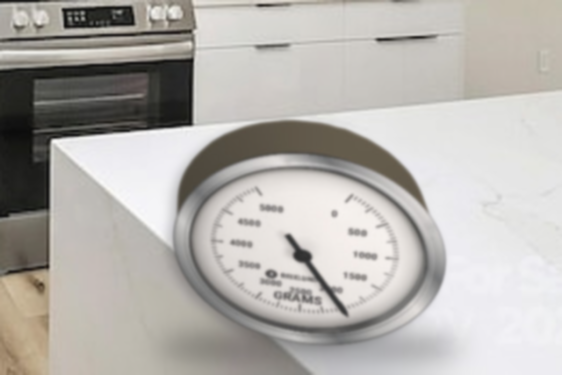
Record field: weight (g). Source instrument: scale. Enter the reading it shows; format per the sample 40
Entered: 2000
